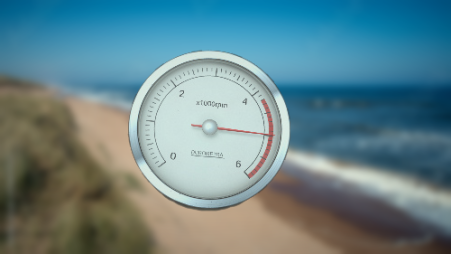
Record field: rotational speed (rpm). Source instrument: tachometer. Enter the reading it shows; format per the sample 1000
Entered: 5000
